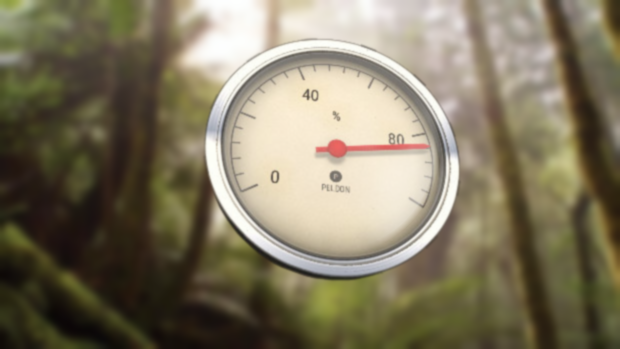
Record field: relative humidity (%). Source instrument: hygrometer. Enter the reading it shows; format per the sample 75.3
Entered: 84
